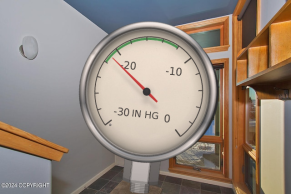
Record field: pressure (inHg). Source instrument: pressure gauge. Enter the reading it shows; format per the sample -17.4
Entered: -21
